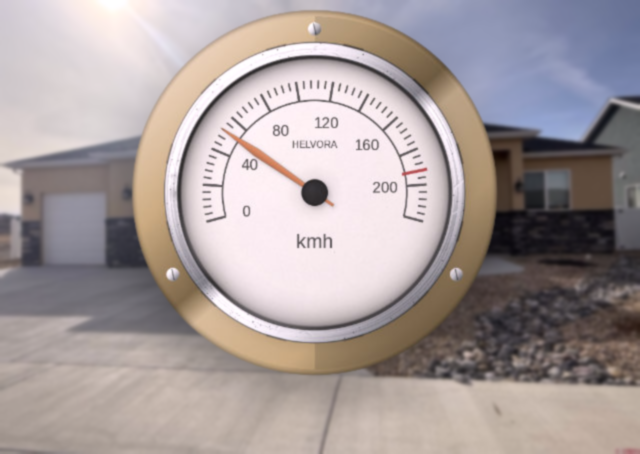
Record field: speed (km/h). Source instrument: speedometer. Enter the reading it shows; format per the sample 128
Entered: 52
